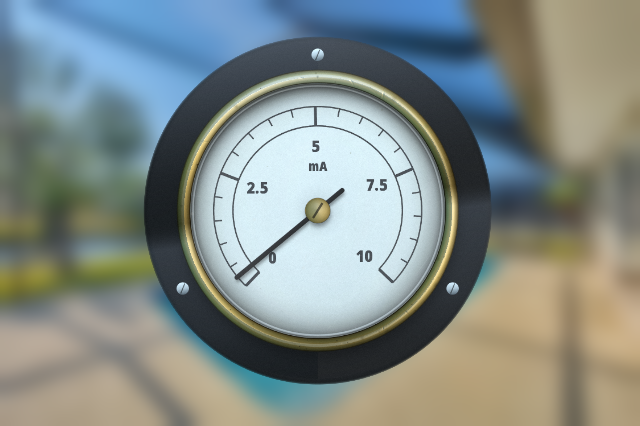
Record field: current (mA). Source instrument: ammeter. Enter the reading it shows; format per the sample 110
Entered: 0.25
